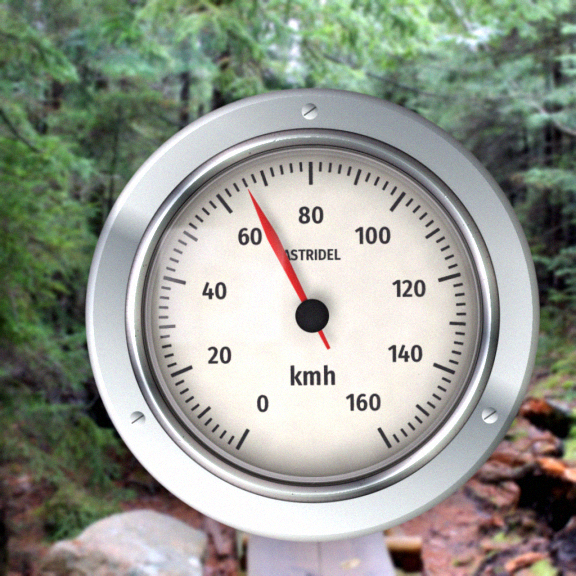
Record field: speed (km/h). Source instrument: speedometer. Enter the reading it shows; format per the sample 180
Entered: 66
